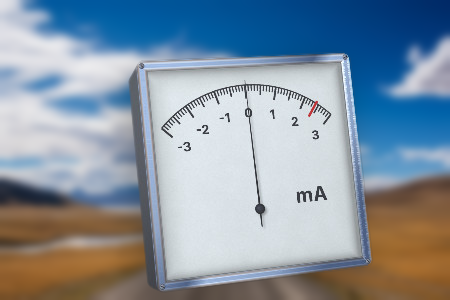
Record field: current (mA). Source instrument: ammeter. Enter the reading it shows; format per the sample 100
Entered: 0
